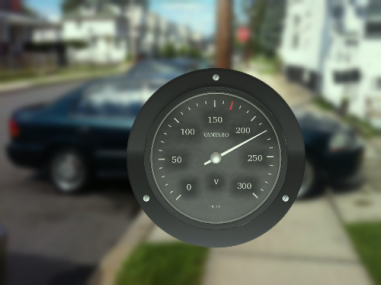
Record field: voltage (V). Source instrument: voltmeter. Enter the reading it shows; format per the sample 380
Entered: 220
